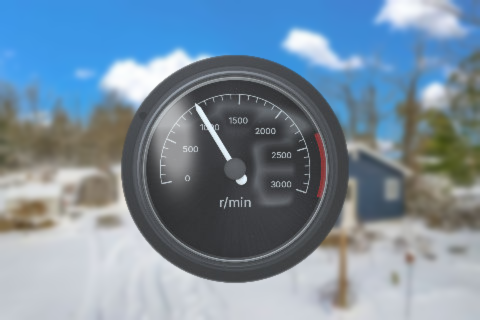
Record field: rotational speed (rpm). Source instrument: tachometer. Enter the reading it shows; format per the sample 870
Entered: 1000
